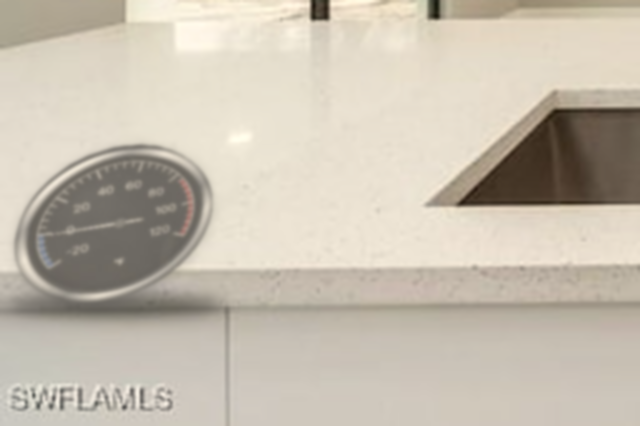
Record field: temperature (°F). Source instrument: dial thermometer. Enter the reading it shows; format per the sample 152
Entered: 0
